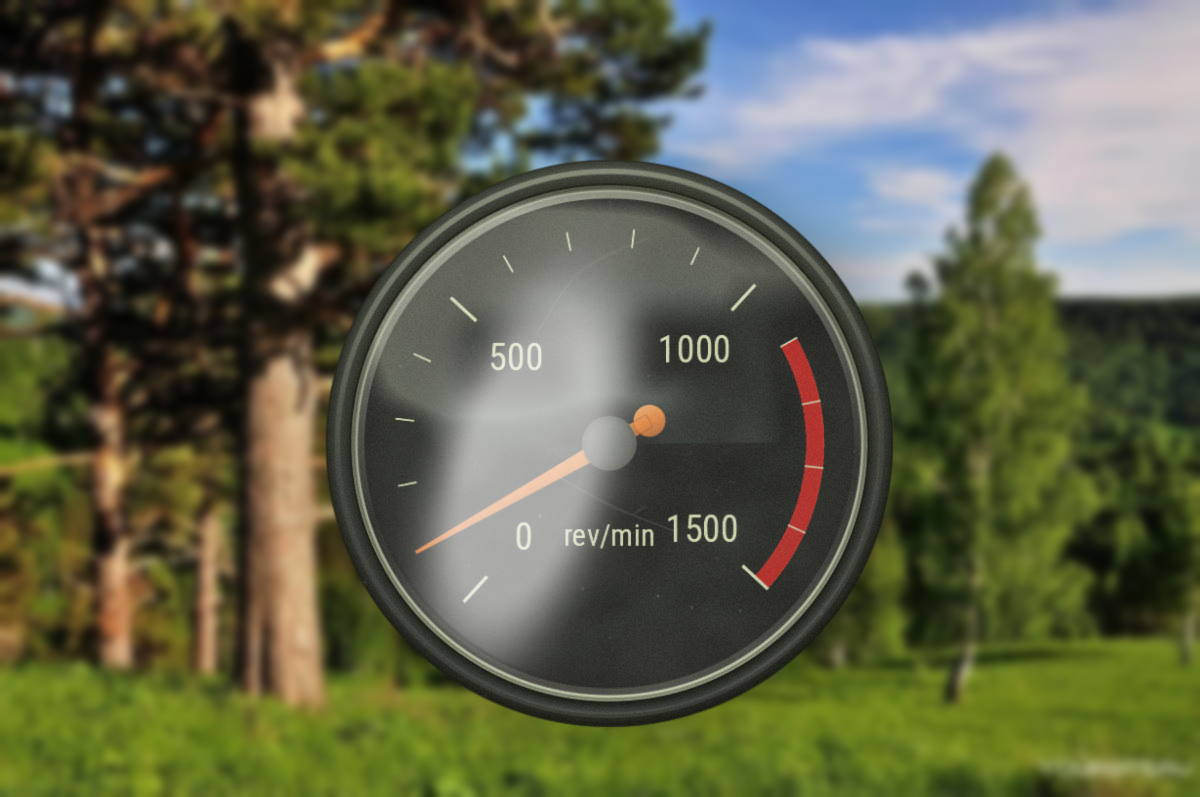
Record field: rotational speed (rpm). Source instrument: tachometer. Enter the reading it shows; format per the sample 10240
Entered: 100
